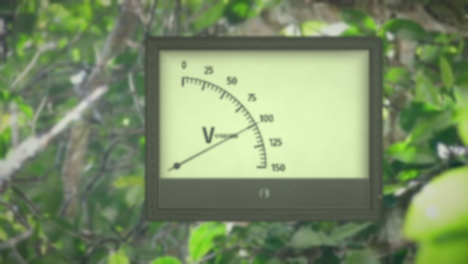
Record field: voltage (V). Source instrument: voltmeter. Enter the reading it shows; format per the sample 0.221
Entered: 100
